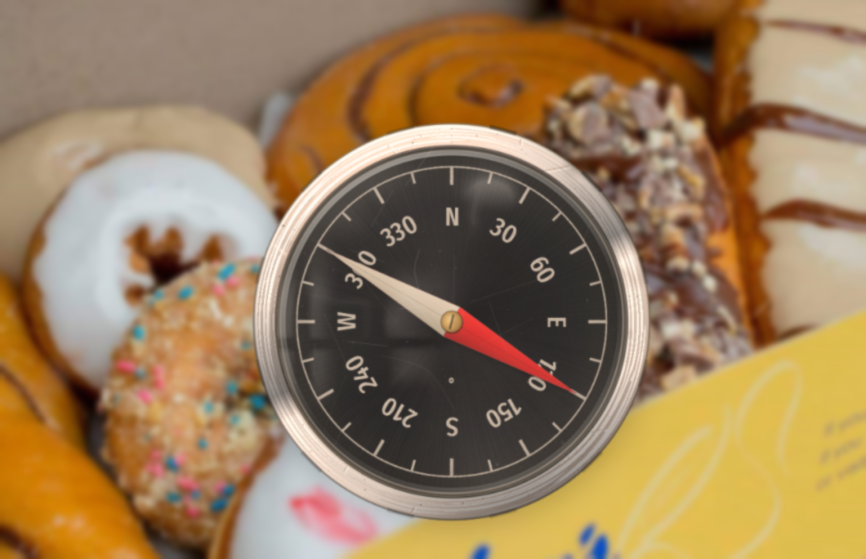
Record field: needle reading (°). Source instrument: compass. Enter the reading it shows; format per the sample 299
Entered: 120
